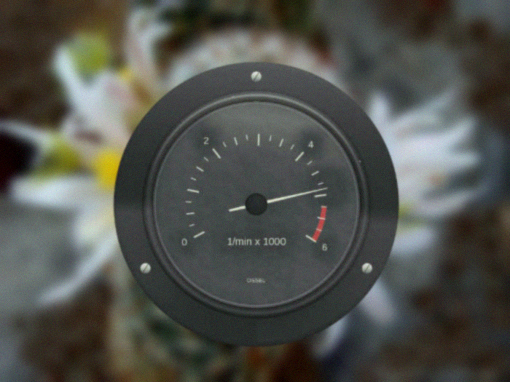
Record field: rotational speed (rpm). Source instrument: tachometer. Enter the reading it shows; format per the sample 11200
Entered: 4875
